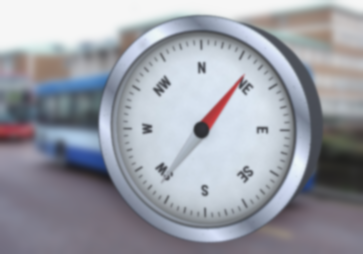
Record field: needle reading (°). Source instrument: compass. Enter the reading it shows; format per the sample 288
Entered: 40
